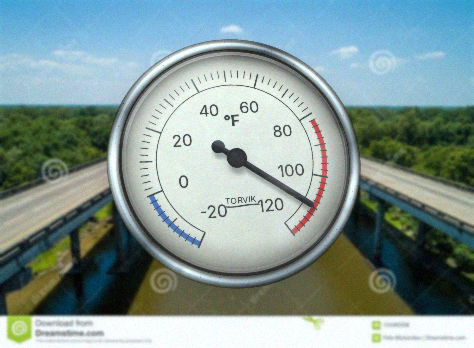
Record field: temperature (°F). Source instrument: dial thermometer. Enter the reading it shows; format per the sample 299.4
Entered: 110
